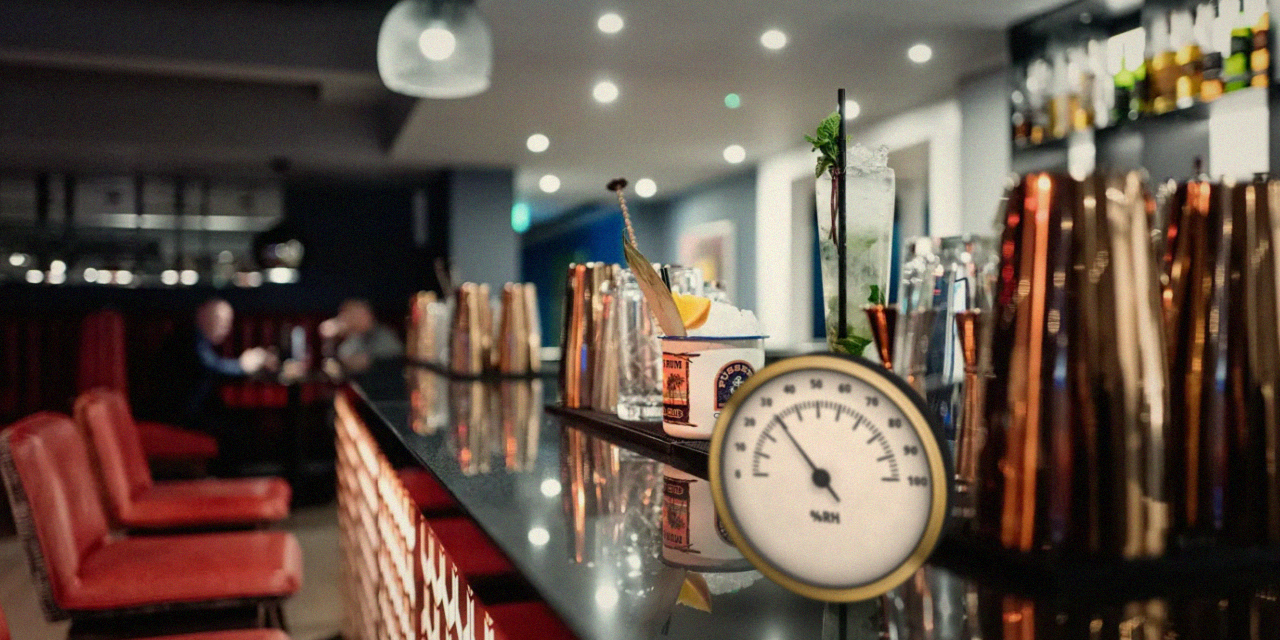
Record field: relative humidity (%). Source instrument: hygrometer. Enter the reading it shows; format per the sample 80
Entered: 30
